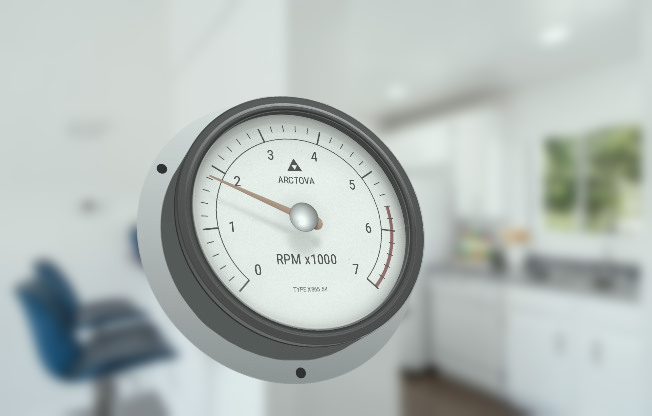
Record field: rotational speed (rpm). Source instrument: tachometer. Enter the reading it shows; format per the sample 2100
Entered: 1800
